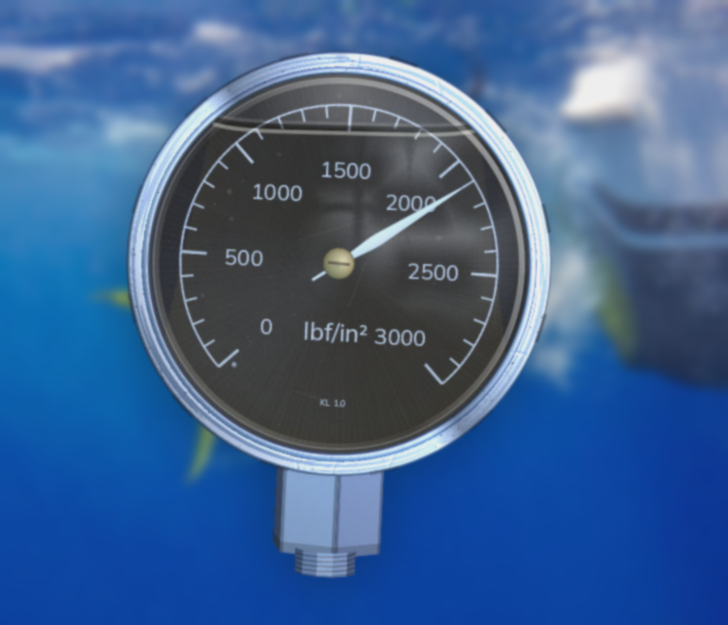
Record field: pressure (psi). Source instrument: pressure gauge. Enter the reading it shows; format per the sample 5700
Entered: 2100
